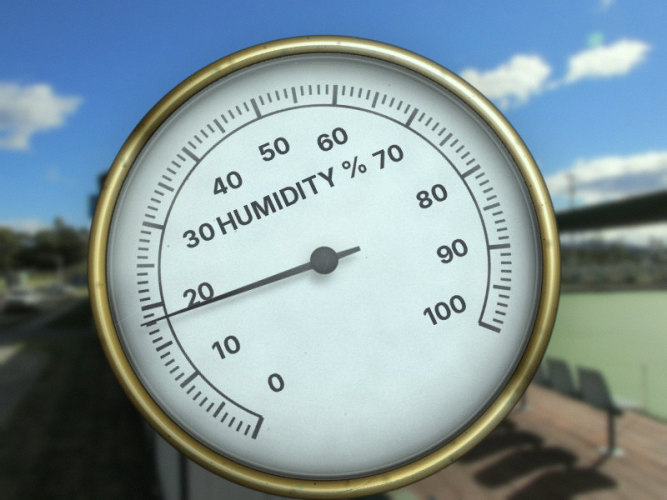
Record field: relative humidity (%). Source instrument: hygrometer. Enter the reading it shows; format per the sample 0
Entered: 18
